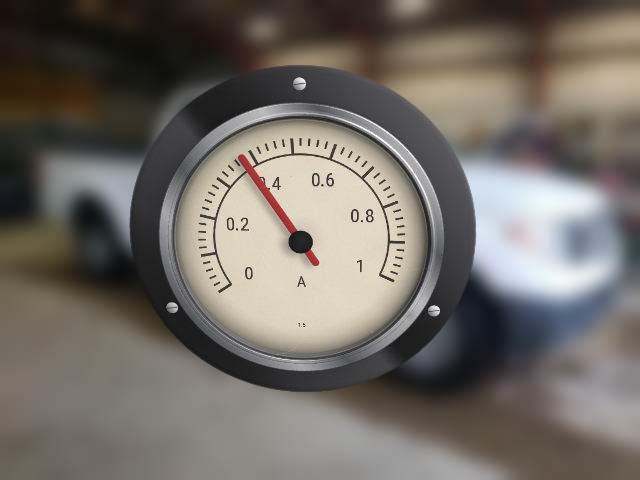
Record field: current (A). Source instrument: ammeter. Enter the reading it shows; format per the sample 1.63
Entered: 0.38
